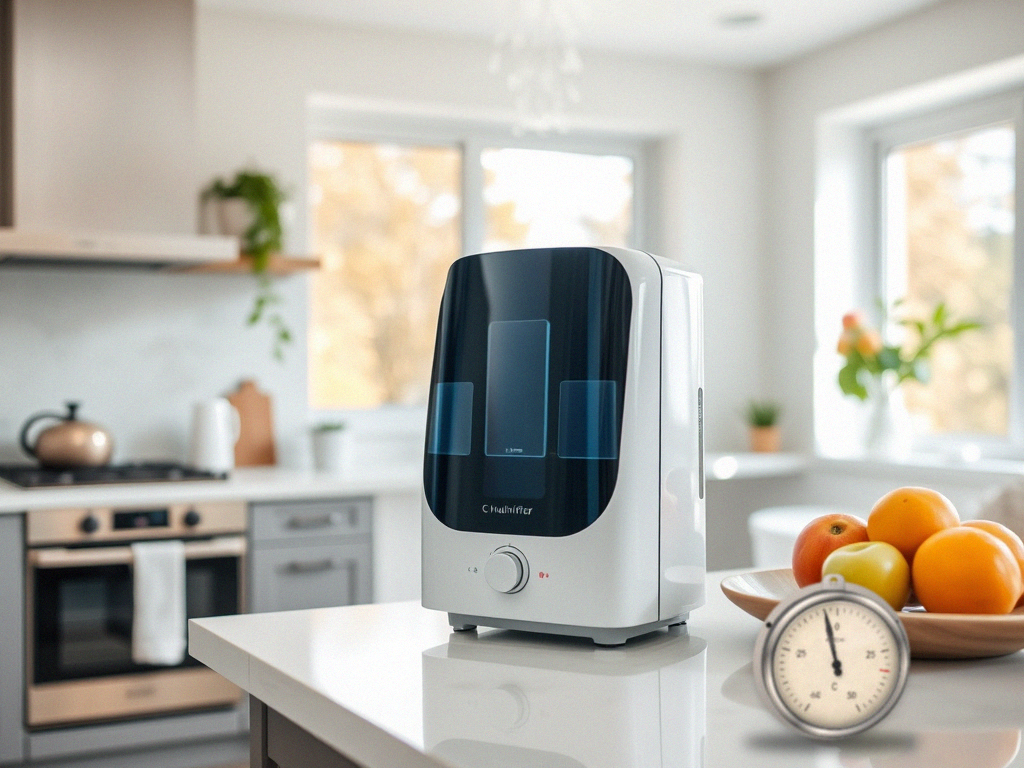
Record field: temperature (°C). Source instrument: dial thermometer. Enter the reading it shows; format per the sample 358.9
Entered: -5
